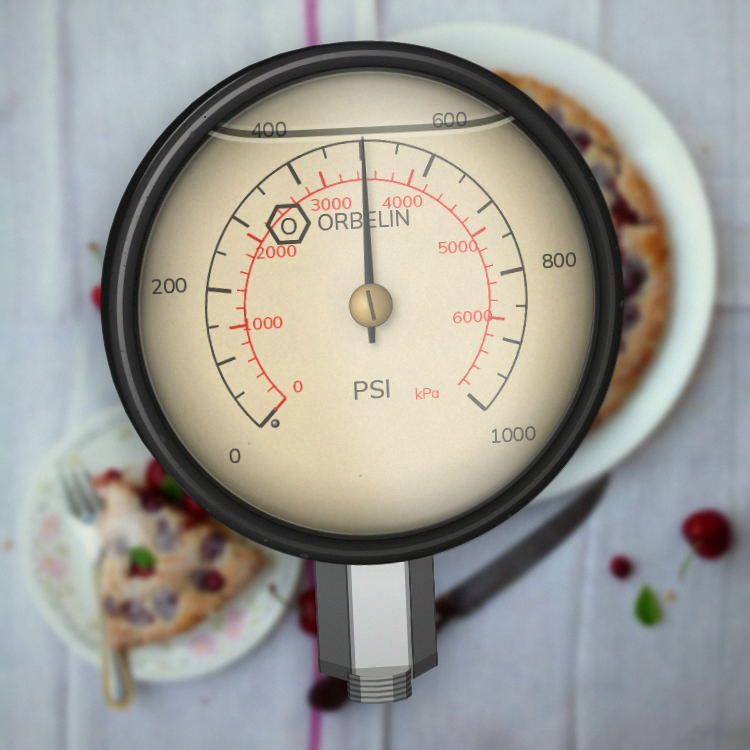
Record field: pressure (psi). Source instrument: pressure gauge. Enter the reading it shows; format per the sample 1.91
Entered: 500
